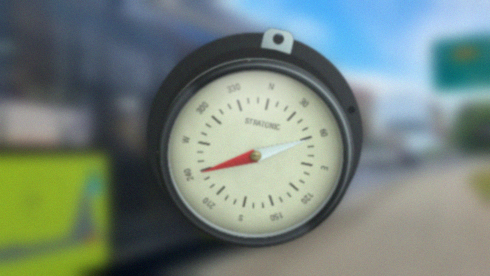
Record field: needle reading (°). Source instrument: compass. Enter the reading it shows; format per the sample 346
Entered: 240
